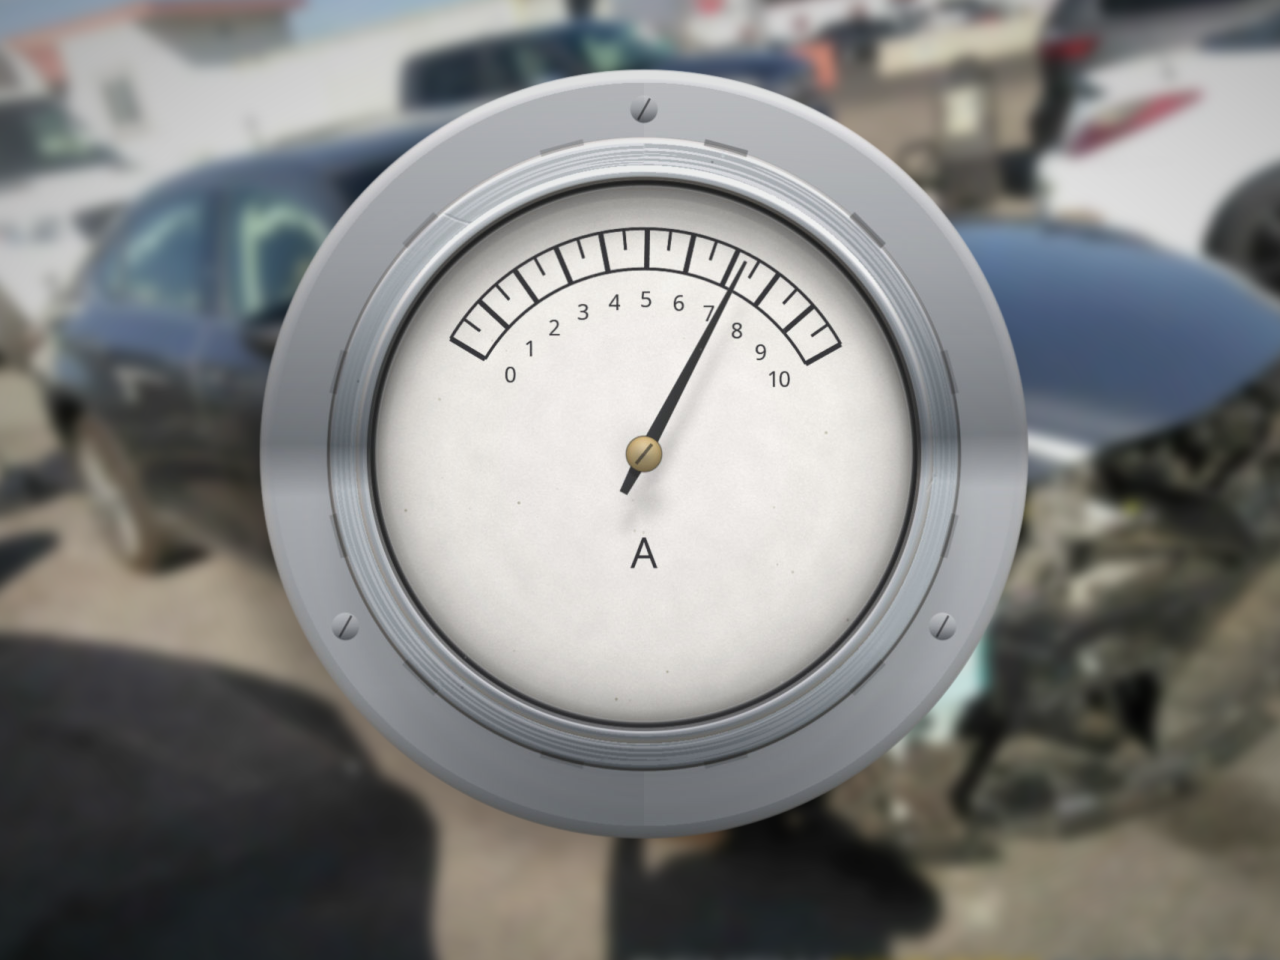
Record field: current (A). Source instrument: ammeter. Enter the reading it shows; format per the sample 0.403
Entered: 7.25
